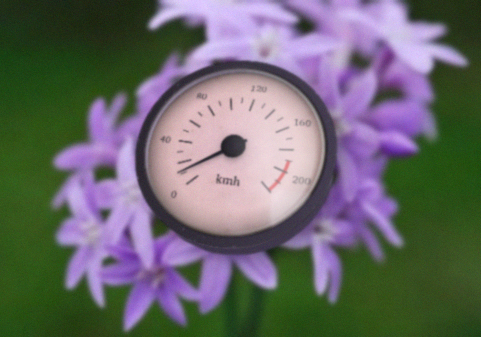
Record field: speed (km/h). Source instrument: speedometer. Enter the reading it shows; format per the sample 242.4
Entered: 10
